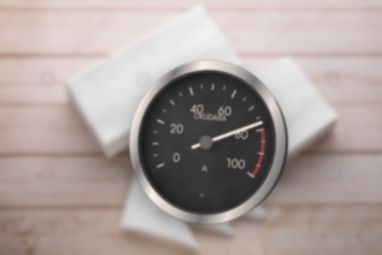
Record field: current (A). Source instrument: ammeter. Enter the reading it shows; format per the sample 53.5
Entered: 77.5
